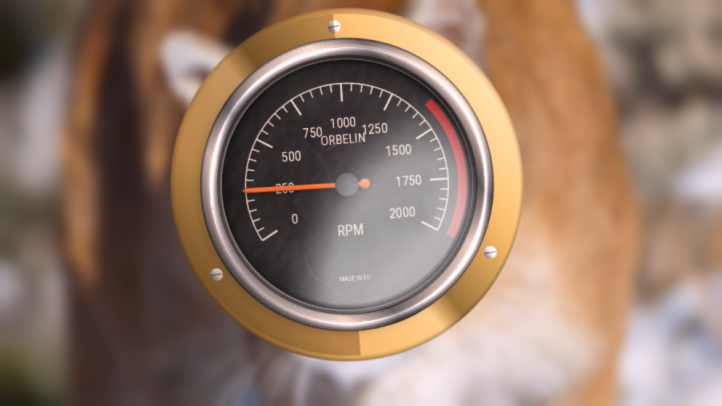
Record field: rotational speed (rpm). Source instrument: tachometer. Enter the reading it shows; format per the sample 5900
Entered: 250
